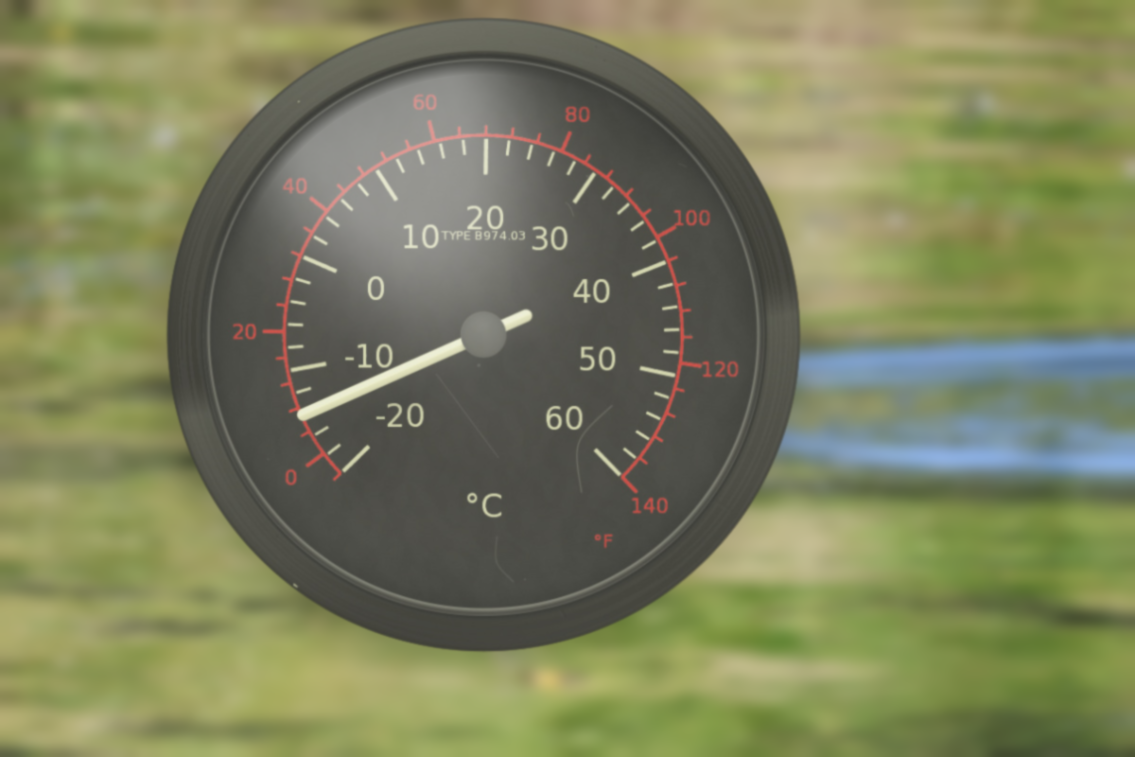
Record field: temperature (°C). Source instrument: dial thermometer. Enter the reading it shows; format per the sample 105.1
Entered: -14
